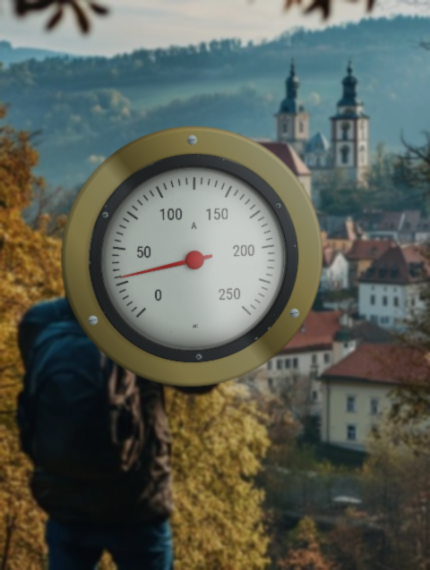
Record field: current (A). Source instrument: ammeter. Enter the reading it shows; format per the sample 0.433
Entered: 30
